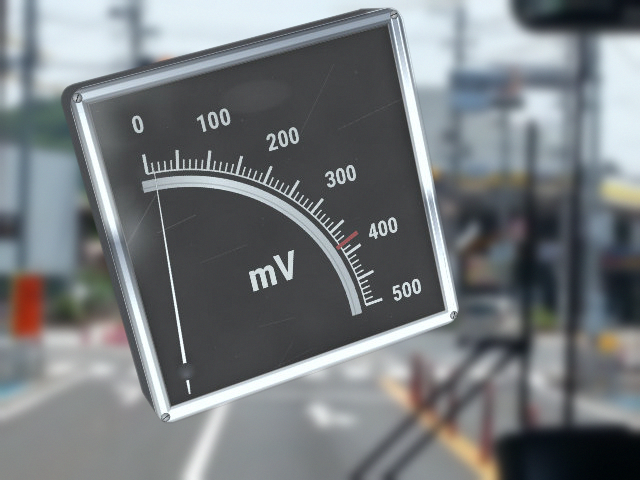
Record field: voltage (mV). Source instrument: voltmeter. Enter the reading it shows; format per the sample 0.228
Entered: 10
